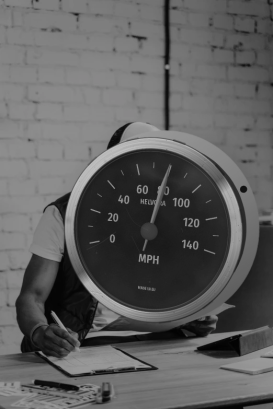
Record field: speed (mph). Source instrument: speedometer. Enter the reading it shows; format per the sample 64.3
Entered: 80
